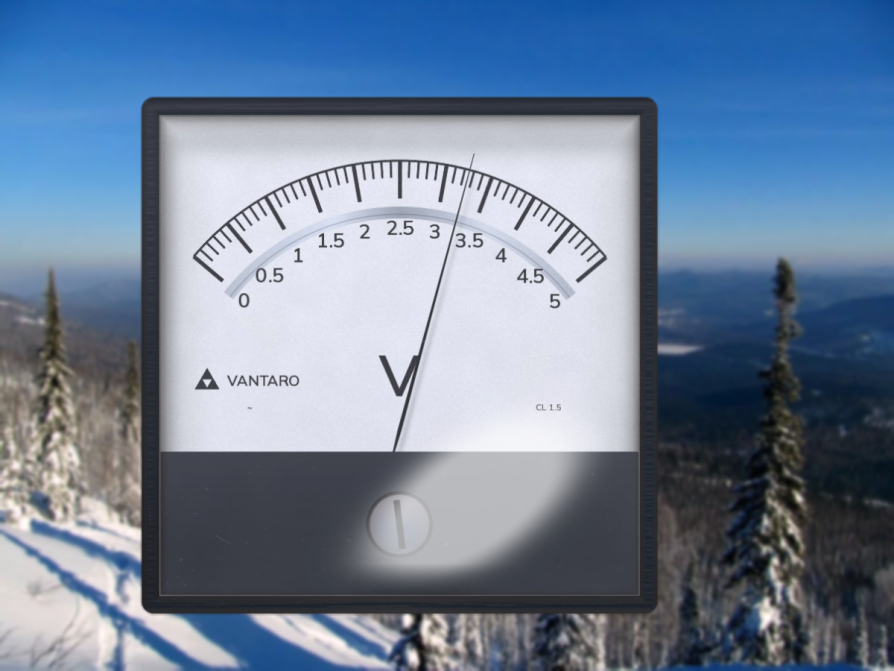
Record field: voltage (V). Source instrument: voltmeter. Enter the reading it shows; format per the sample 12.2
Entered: 3.25
